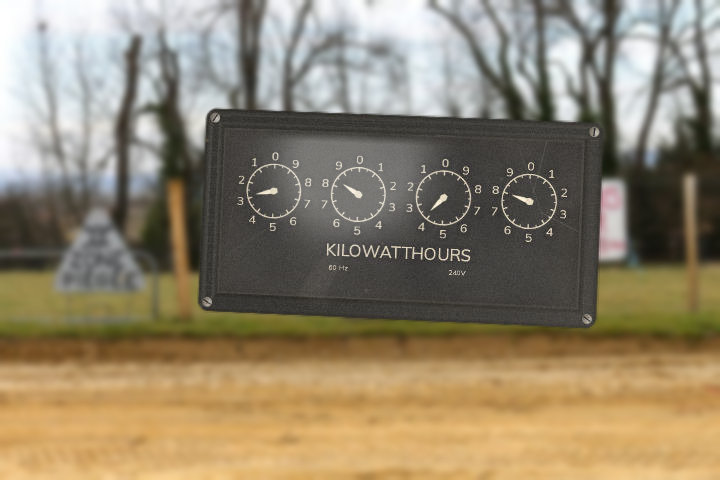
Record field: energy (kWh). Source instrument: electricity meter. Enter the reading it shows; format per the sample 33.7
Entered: 2838
